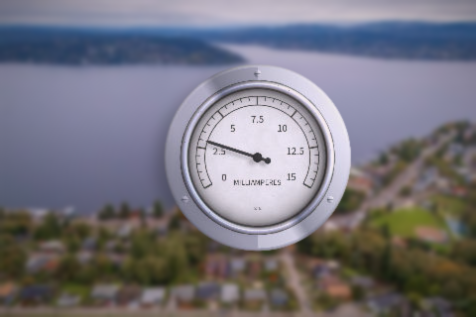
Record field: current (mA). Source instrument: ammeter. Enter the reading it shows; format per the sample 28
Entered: 3
